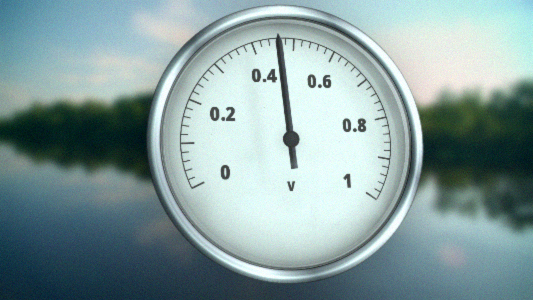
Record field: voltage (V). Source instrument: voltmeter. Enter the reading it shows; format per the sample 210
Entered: 0.46
